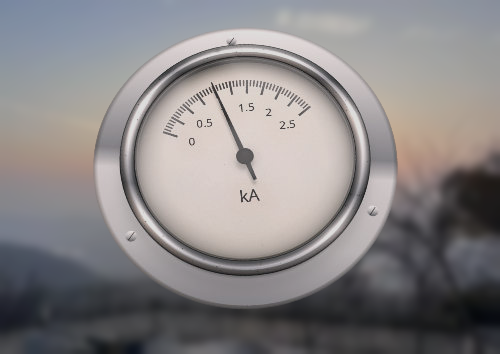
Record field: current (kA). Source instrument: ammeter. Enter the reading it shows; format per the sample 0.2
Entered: 1
